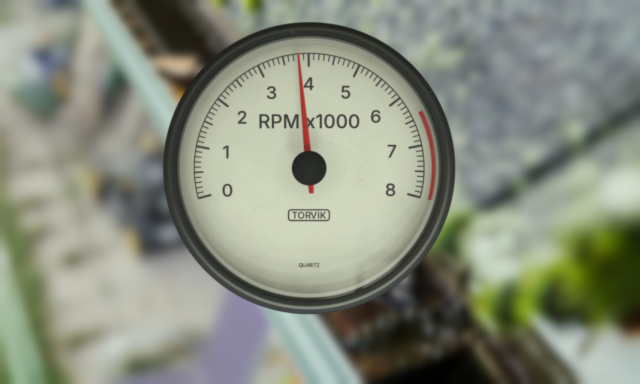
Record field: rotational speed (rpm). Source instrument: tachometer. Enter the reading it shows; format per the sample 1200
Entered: 3800
